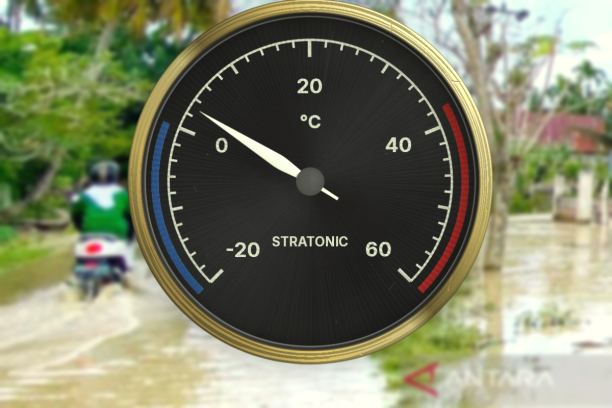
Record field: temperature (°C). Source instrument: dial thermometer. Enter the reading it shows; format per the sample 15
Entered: 3
